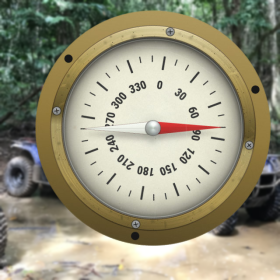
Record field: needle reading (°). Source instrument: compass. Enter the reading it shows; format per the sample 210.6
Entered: 80
